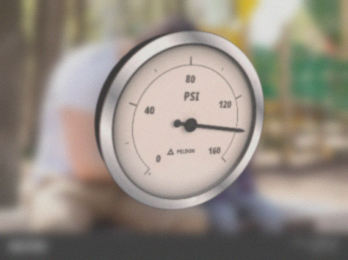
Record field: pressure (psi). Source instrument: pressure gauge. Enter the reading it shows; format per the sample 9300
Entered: 140
